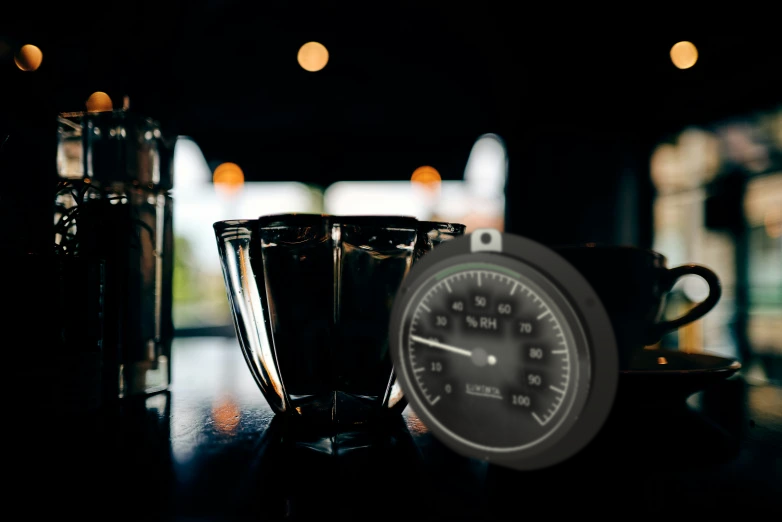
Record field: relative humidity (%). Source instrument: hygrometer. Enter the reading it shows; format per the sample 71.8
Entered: 20
